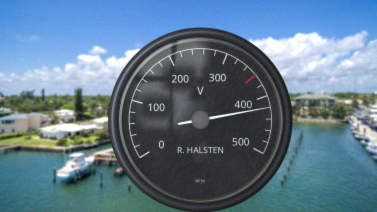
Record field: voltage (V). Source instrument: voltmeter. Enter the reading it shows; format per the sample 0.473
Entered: 420
